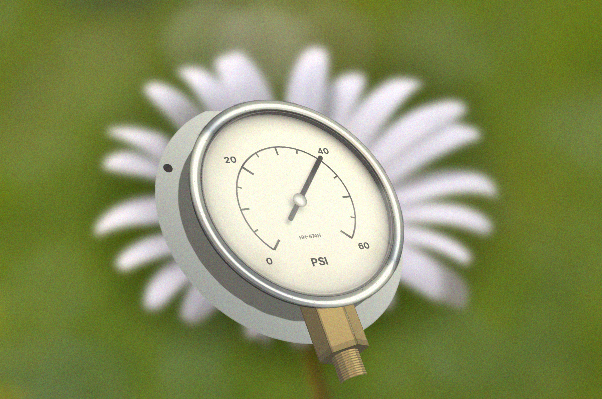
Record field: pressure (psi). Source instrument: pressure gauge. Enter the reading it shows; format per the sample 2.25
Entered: 40
